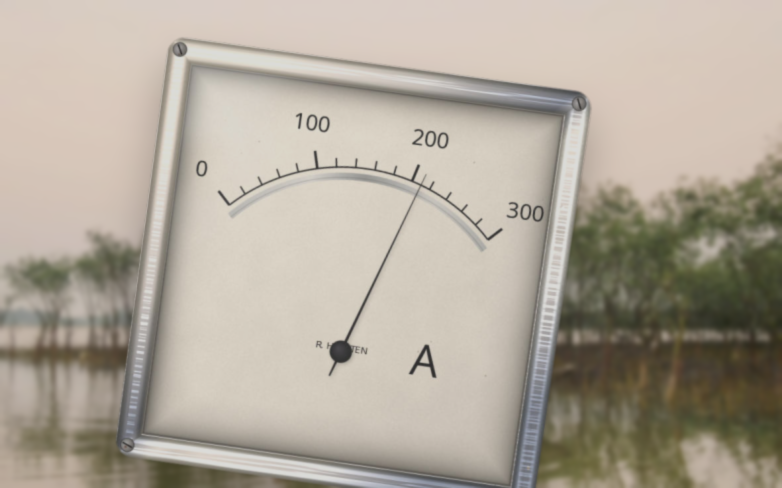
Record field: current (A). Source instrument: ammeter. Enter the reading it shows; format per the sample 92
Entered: 210
